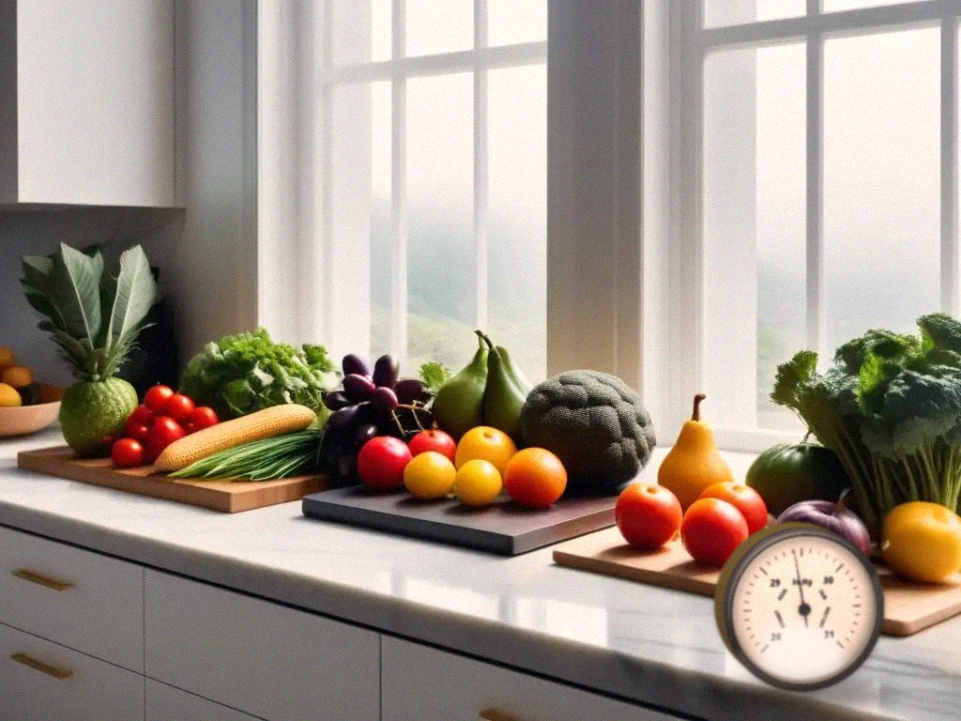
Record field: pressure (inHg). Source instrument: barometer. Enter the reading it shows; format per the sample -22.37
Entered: 29.4
